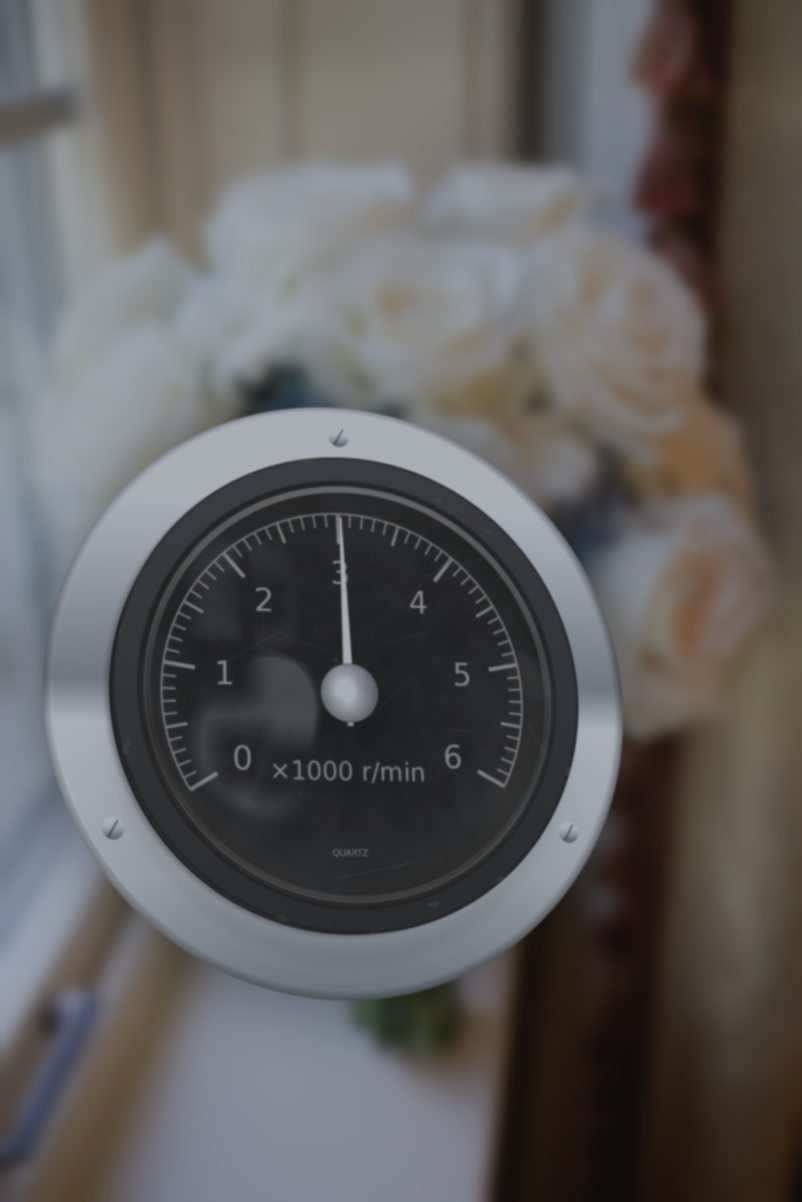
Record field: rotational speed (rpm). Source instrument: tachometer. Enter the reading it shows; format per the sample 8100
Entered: 3000
